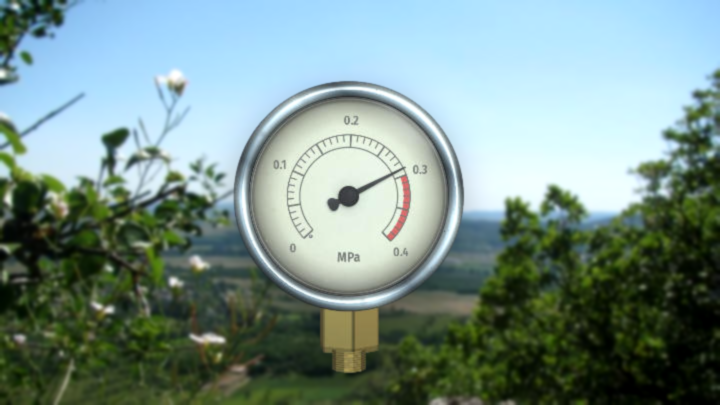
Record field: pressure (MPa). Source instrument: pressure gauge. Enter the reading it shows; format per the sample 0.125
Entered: 0.29
